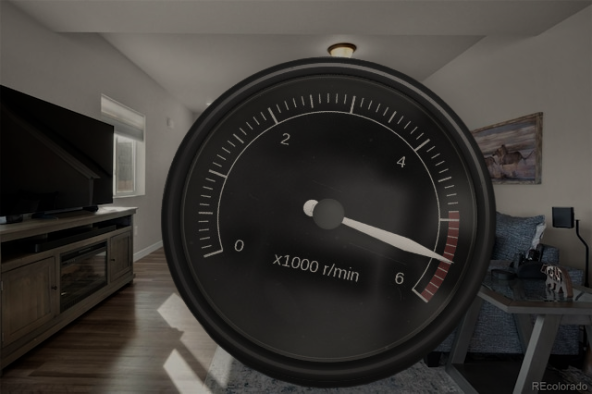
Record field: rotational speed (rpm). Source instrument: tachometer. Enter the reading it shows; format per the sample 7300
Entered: 5500
